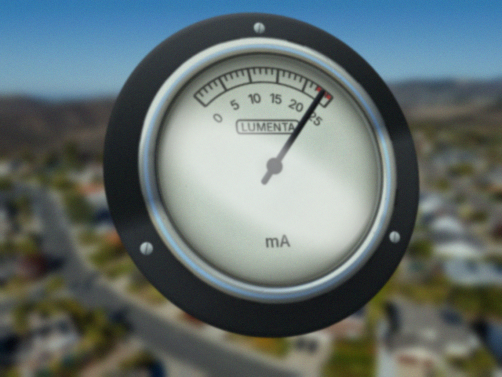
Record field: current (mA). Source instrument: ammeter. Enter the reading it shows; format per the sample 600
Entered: 23
